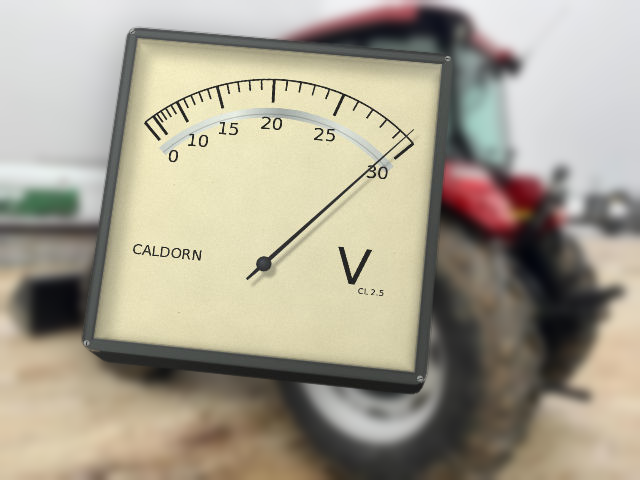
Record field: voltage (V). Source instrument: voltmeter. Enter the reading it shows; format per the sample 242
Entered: 29.5
